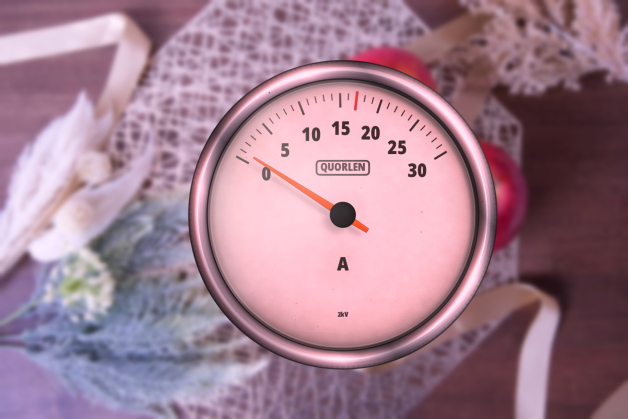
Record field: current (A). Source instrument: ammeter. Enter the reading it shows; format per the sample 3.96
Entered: 1
